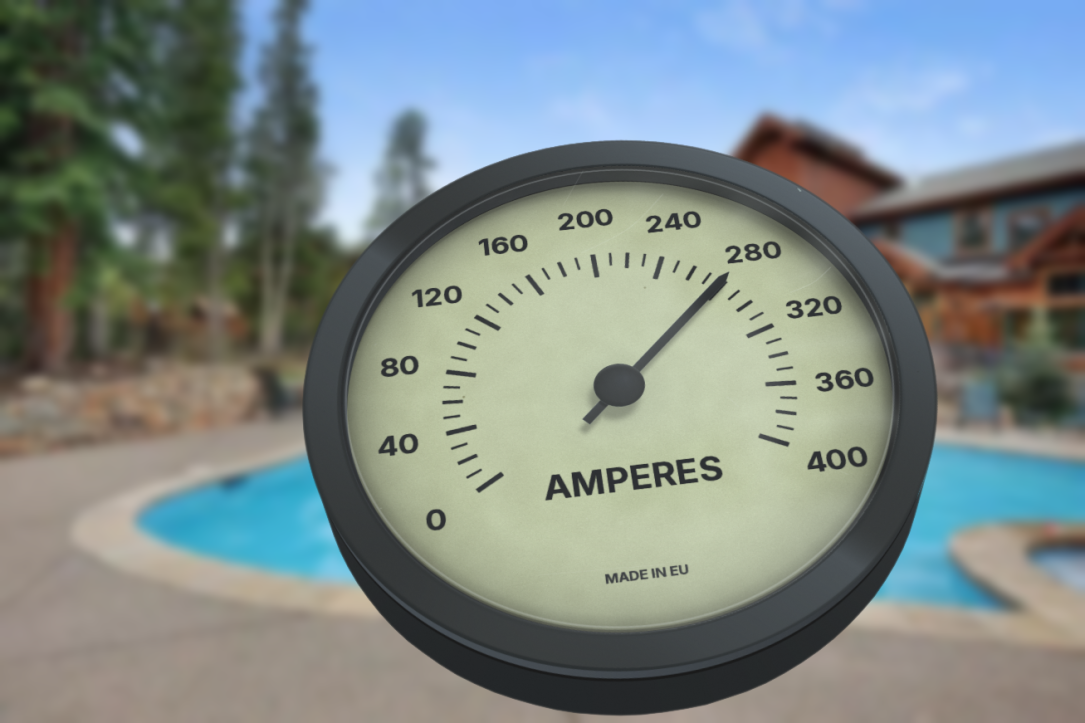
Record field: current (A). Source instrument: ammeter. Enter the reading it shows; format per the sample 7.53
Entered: 280
